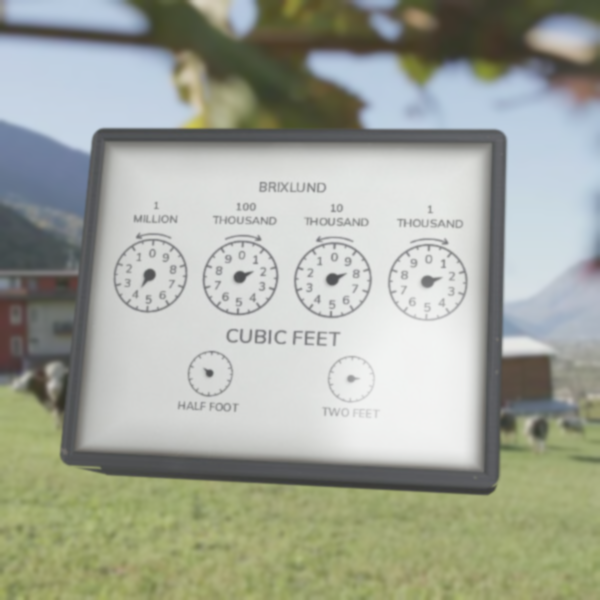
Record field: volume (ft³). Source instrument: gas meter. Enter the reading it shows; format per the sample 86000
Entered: 418200
